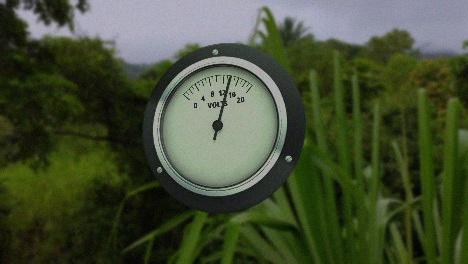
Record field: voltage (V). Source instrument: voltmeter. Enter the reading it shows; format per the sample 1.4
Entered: 14
